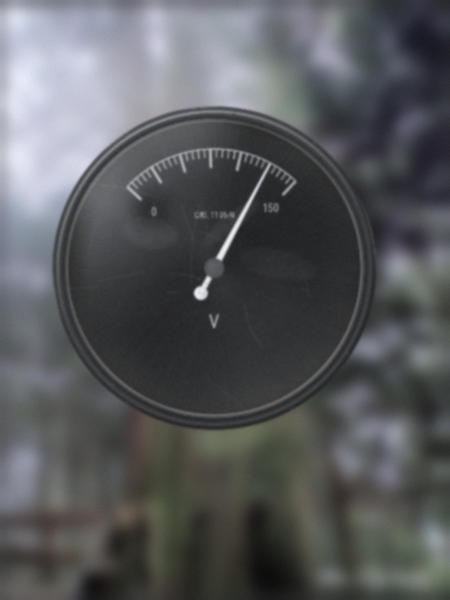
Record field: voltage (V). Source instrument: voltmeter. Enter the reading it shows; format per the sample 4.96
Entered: 125
